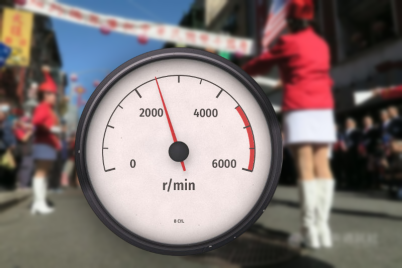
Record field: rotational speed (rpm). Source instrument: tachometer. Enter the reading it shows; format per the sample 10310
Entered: 2500
